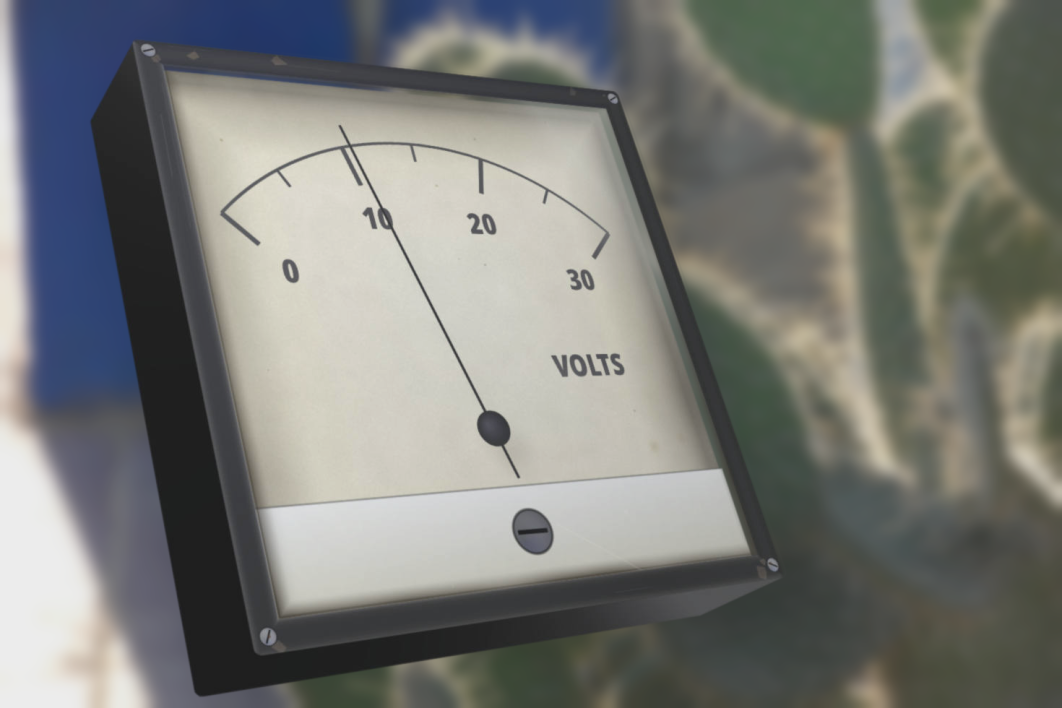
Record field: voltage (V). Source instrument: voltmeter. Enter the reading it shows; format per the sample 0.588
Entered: 10
